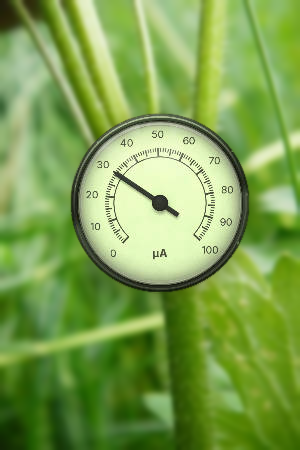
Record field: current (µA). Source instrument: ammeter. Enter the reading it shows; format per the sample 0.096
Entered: 30
